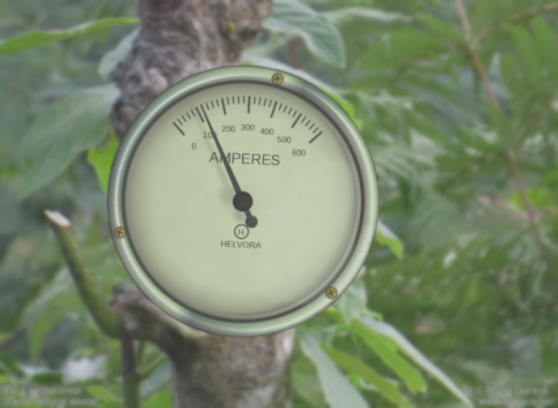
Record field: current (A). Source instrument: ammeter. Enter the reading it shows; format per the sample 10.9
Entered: 120
